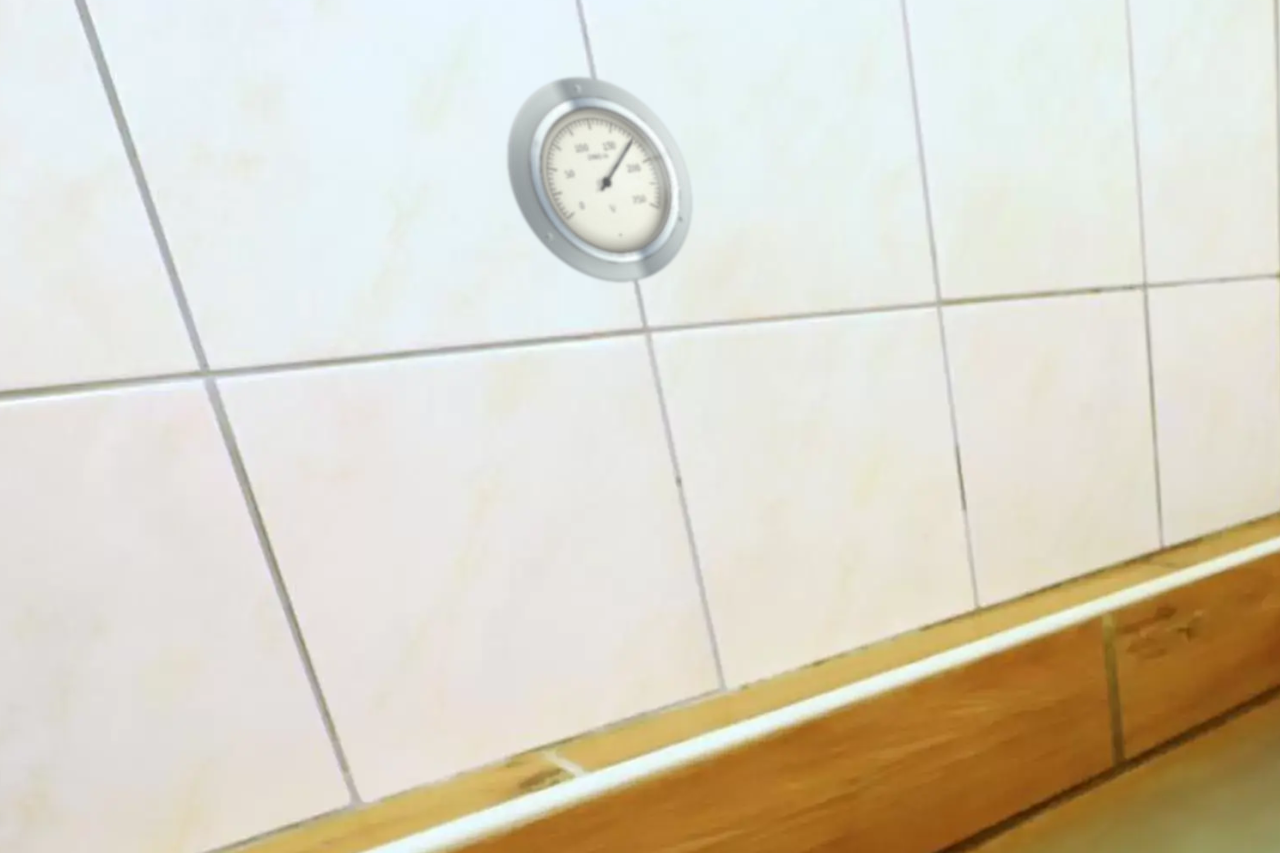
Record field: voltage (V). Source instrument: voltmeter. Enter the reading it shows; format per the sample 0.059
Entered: 175
